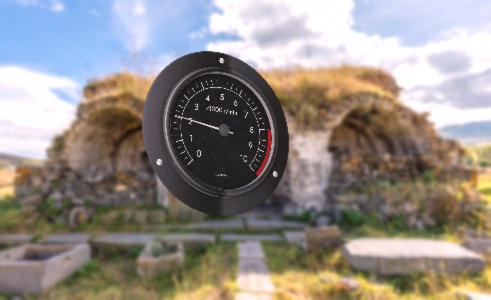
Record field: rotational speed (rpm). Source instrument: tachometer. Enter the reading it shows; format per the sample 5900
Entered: 2000
